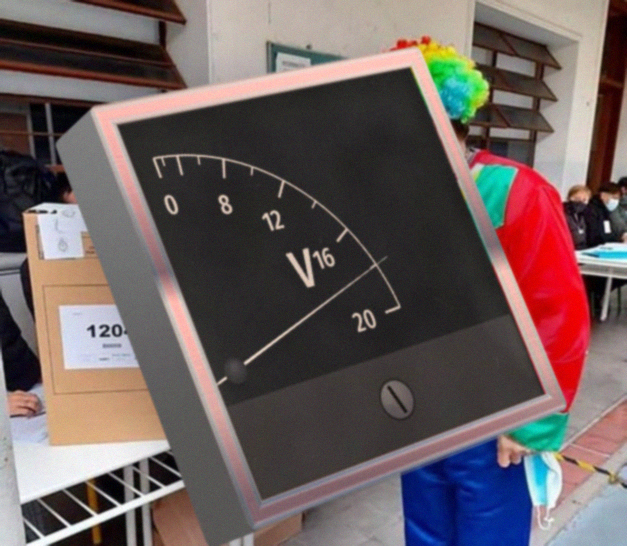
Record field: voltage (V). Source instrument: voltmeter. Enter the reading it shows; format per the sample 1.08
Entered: 18
